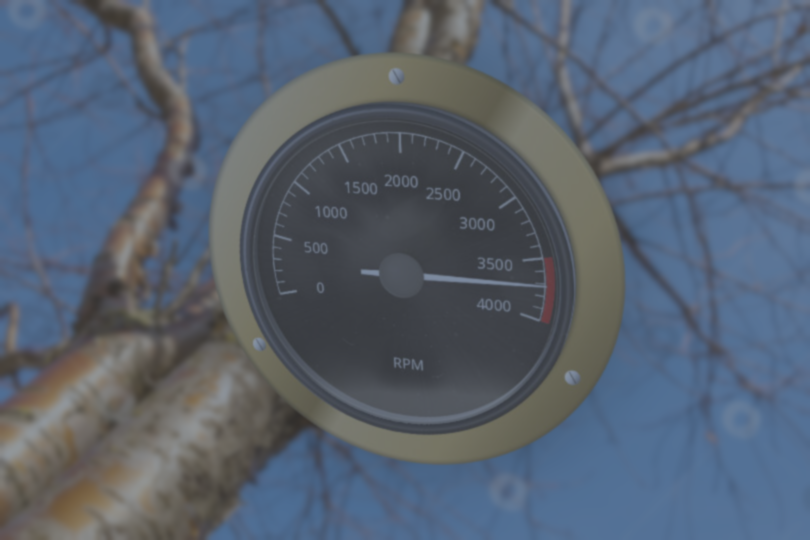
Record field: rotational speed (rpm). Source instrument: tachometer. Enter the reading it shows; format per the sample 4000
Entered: 3700
